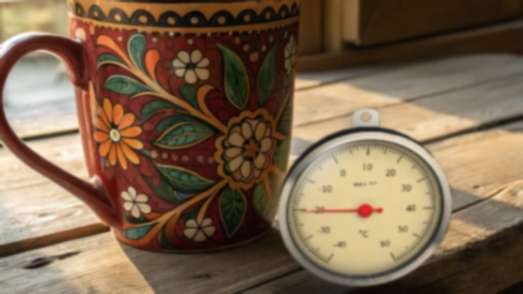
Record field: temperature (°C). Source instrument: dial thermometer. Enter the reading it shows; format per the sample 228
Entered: -20
